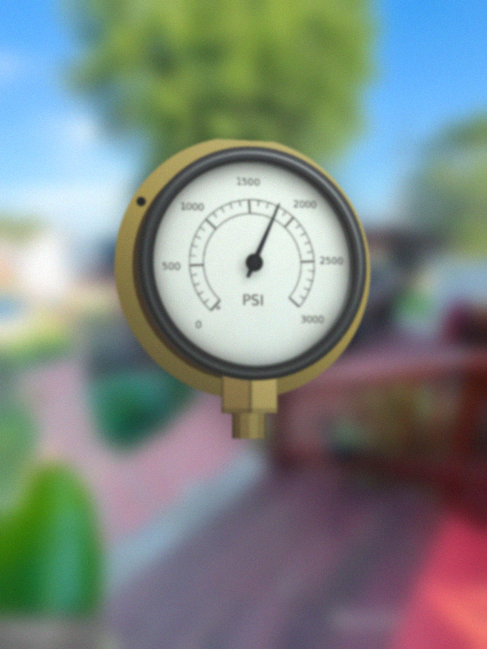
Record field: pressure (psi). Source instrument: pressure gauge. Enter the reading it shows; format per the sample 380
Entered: 1800
